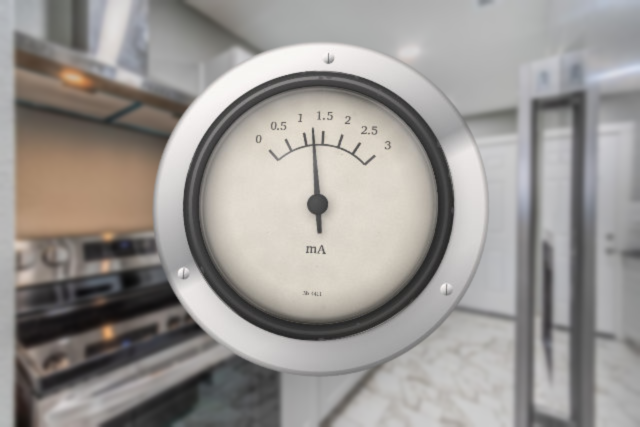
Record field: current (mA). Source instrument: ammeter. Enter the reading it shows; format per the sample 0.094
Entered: 1.25
